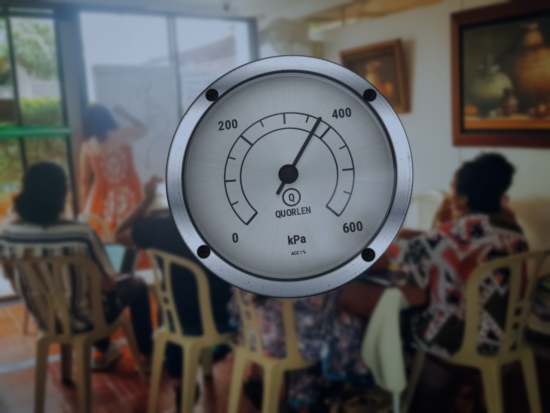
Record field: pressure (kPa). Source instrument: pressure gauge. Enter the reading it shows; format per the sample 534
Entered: 375
